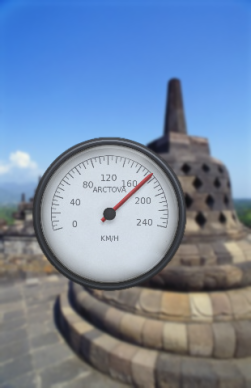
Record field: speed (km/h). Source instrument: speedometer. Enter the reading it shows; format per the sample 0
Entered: 175
